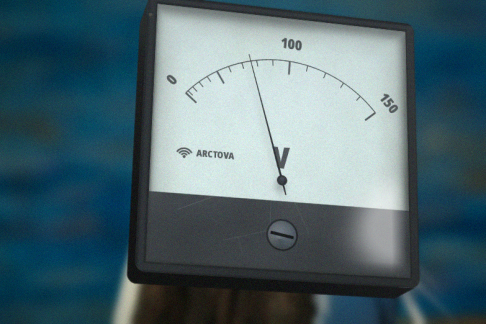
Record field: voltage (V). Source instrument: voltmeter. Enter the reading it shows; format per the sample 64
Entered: 75
